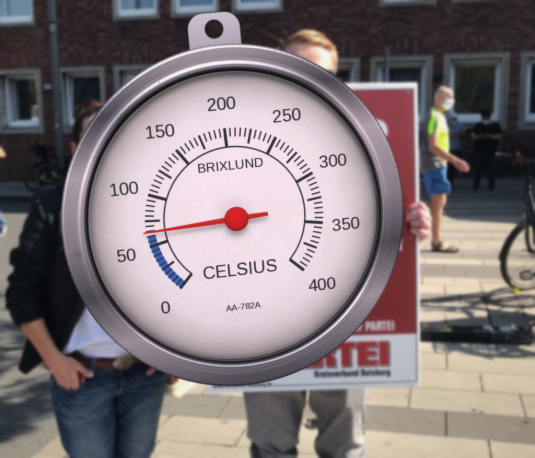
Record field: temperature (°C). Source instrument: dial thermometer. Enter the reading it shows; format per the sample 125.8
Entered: 65
